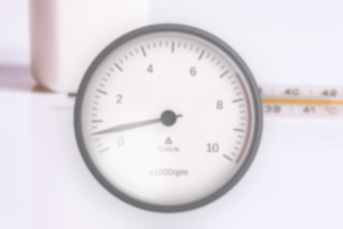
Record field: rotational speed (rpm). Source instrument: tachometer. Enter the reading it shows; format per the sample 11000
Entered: 600
